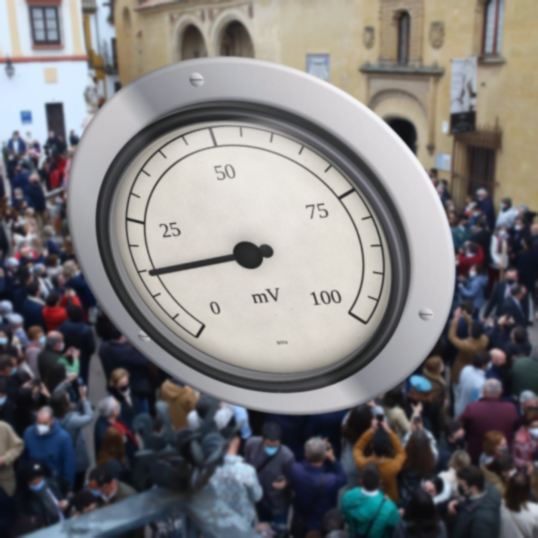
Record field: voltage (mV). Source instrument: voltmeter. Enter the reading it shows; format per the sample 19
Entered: 15
